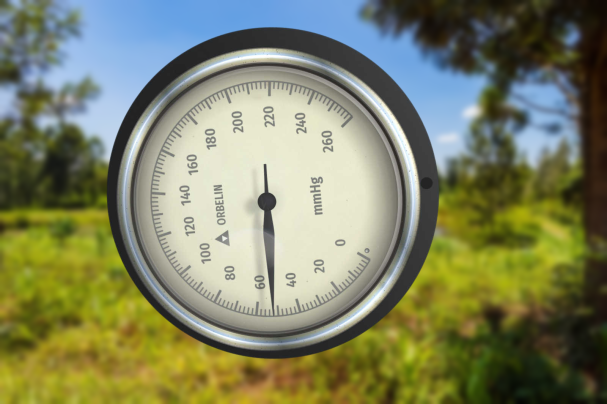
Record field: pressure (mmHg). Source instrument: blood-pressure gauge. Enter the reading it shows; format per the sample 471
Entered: 52
